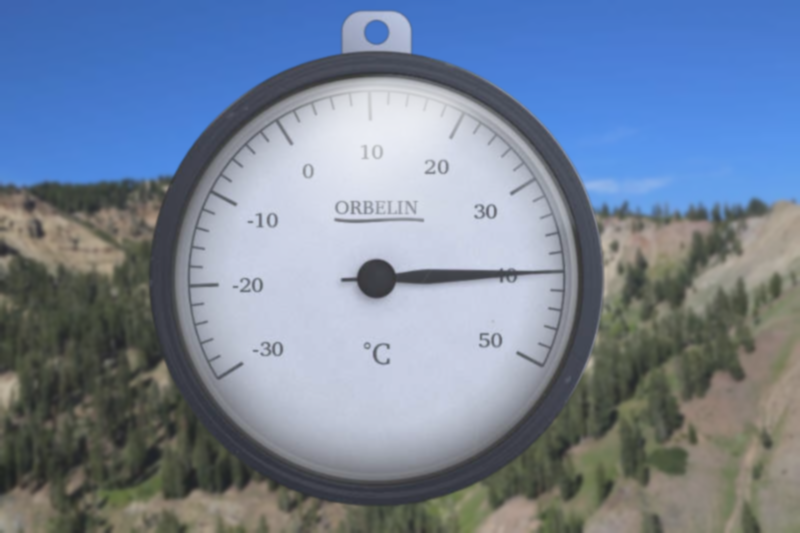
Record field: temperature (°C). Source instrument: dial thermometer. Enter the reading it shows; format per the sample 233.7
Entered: 40
